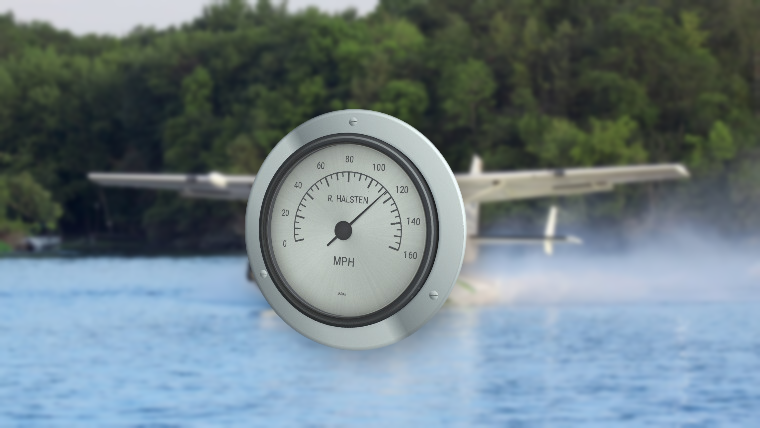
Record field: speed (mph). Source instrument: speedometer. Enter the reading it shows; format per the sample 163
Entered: 115
